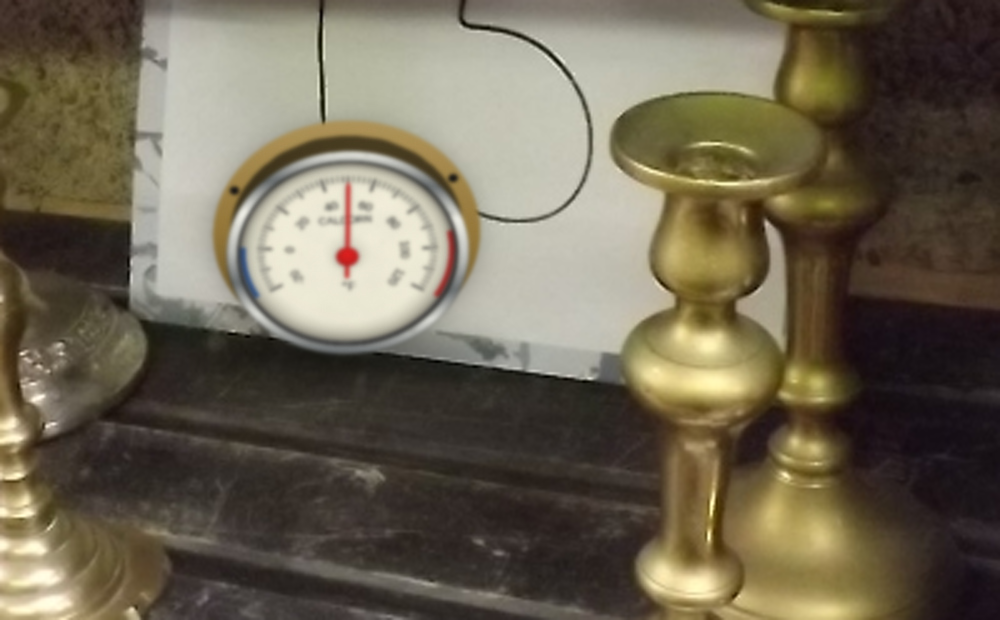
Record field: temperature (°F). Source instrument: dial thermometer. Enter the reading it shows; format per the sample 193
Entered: 50
